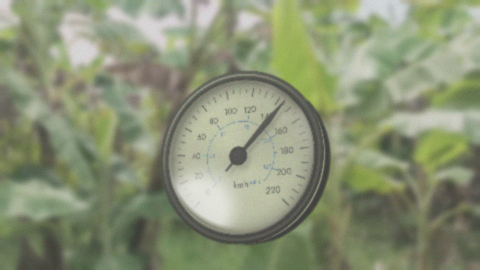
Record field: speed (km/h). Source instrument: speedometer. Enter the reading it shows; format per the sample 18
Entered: 145
